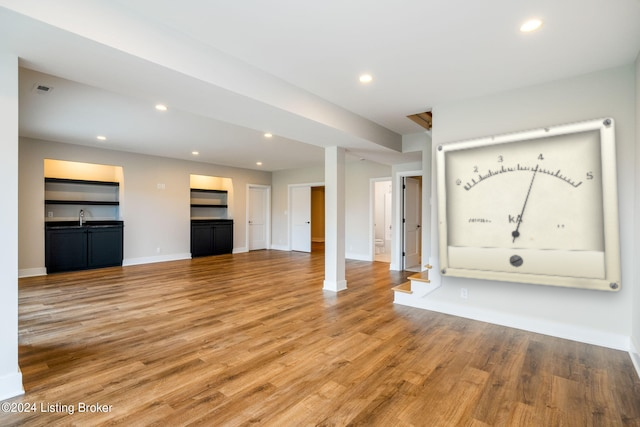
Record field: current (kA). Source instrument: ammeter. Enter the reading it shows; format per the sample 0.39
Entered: 4
